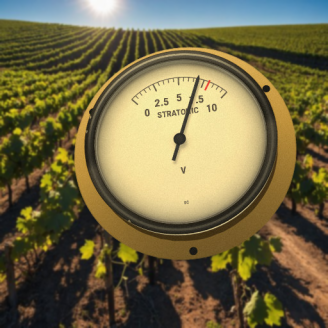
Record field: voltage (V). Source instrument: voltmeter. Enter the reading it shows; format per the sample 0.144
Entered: 7
